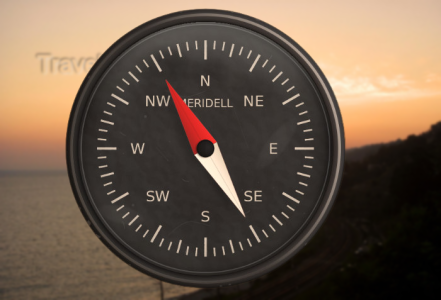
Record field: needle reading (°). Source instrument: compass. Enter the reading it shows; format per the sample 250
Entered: 330
